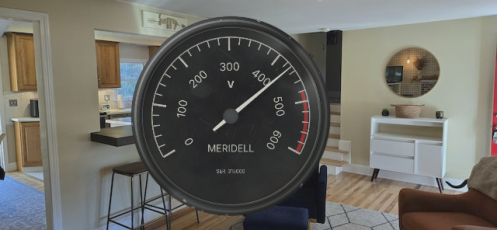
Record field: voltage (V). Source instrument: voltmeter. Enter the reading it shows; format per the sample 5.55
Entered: 430
